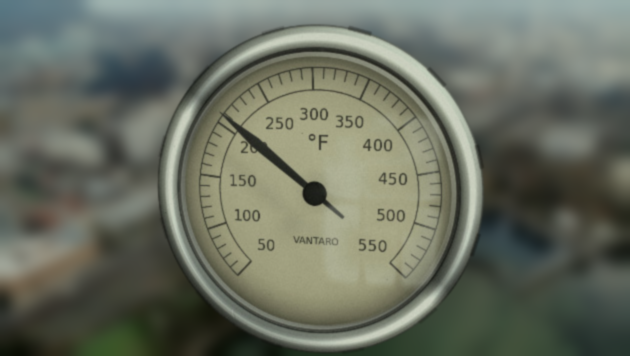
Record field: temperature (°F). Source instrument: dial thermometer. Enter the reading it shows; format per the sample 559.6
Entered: 210
